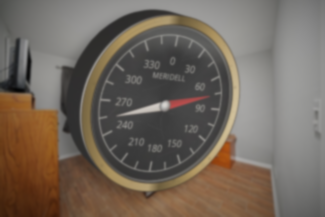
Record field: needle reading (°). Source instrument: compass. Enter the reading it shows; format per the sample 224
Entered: 75
